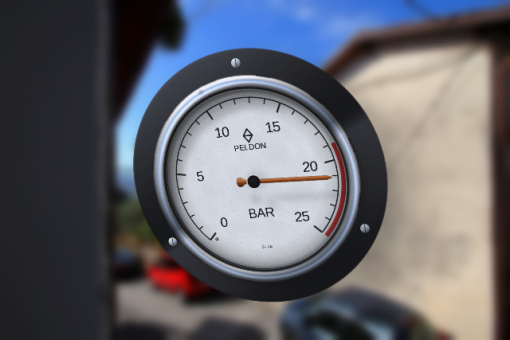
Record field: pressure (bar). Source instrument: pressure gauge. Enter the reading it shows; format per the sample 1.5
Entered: 21
